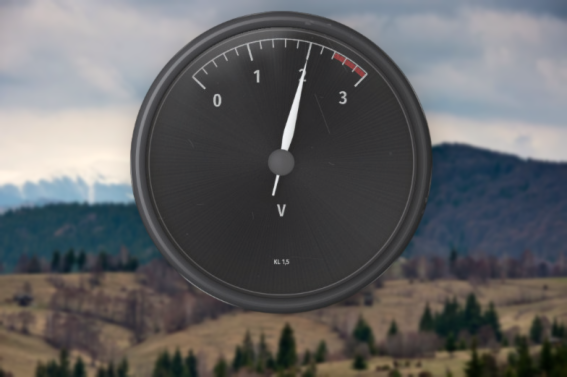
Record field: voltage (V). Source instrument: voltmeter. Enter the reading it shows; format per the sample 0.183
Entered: 2
